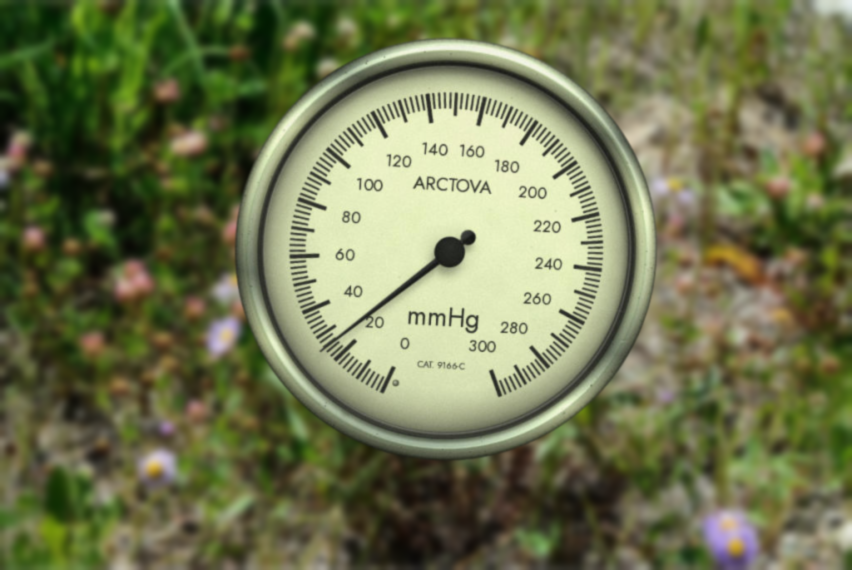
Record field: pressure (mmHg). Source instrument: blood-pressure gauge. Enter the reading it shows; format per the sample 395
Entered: 26
